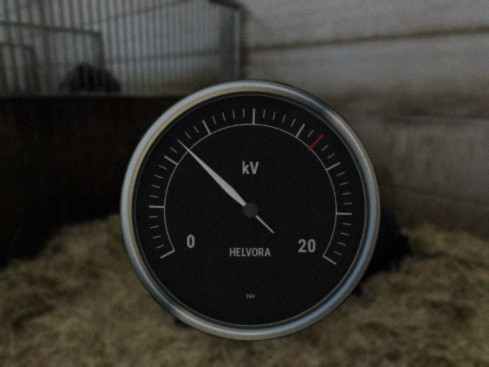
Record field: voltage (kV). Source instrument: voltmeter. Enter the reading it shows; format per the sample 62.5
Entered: 6
